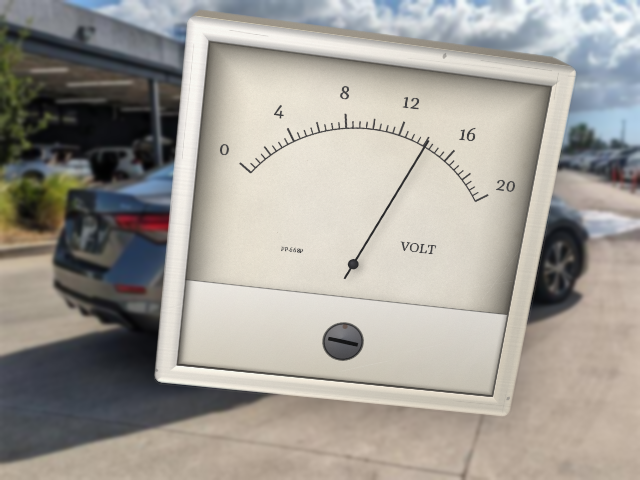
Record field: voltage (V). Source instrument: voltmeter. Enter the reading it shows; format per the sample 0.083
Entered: 14
